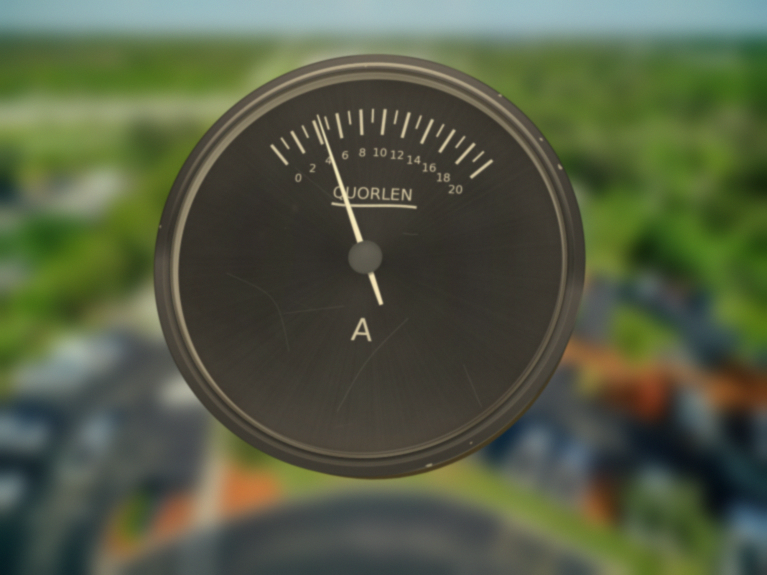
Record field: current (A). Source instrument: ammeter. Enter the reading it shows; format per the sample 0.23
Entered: 4.5
